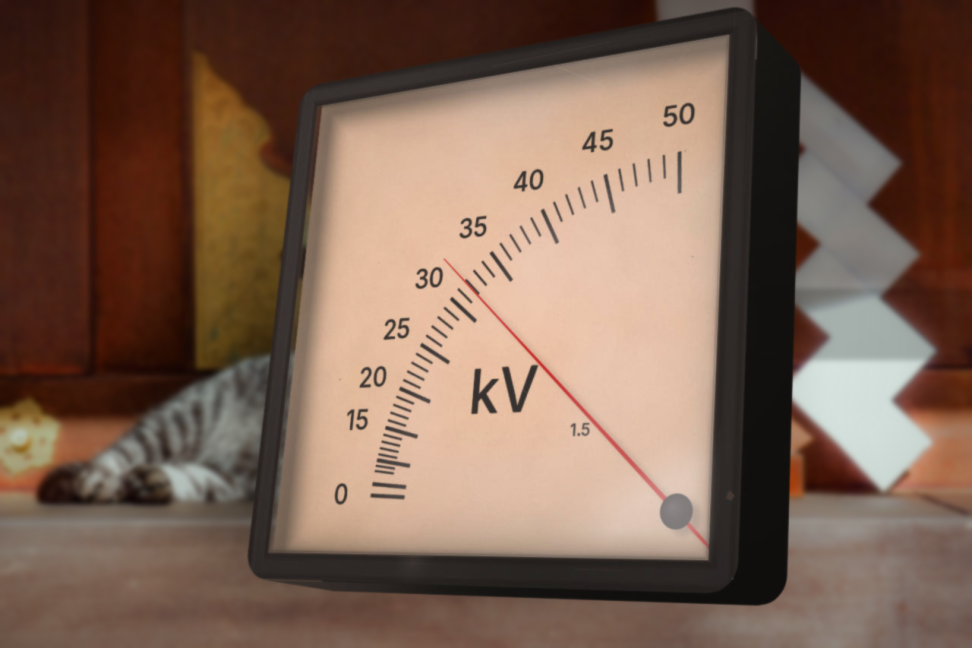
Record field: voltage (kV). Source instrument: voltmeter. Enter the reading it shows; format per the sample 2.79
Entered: 32
